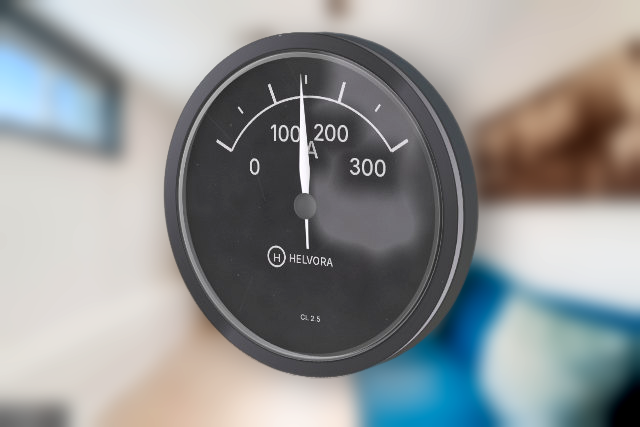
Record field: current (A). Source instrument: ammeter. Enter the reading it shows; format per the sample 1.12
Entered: 150
